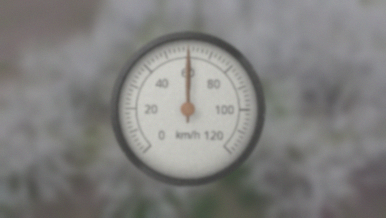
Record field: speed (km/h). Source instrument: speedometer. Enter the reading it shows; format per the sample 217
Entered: 60
